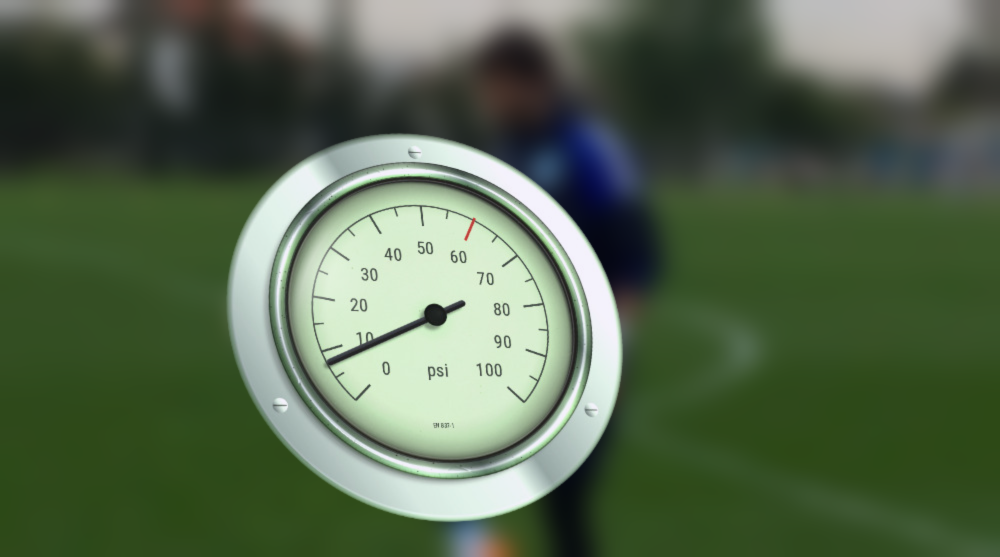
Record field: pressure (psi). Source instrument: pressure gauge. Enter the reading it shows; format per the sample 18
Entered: 7.5
